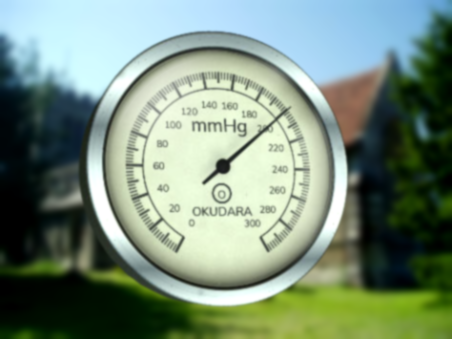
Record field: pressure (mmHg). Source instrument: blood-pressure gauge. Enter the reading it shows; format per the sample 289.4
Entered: 200
